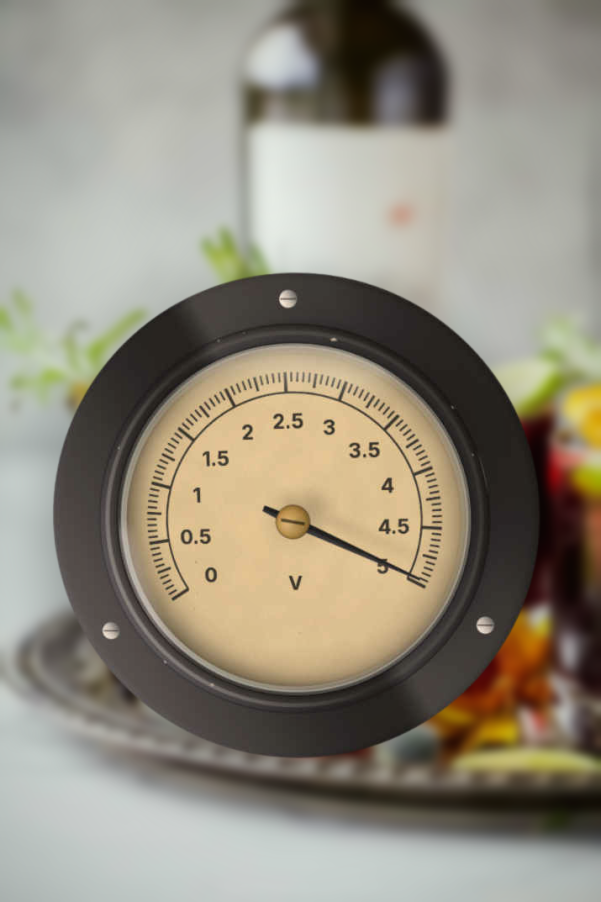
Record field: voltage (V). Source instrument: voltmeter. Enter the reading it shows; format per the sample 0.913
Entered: 4.95
